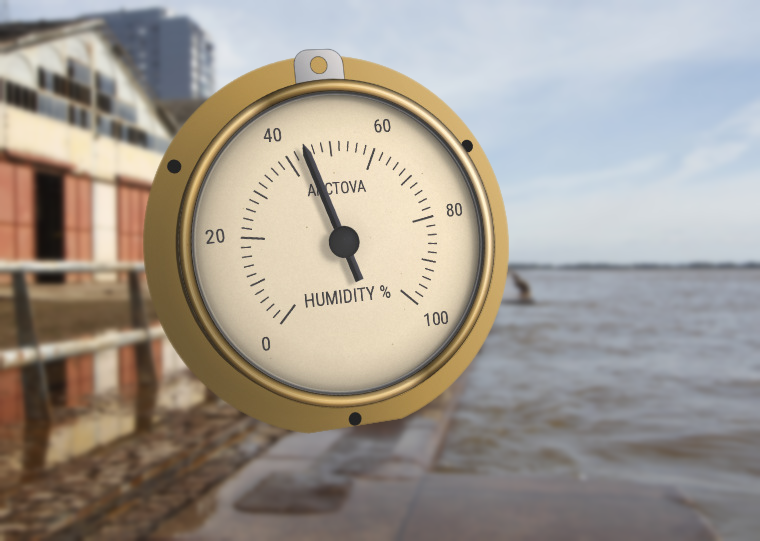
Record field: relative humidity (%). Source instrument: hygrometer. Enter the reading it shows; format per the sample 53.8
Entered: 44
